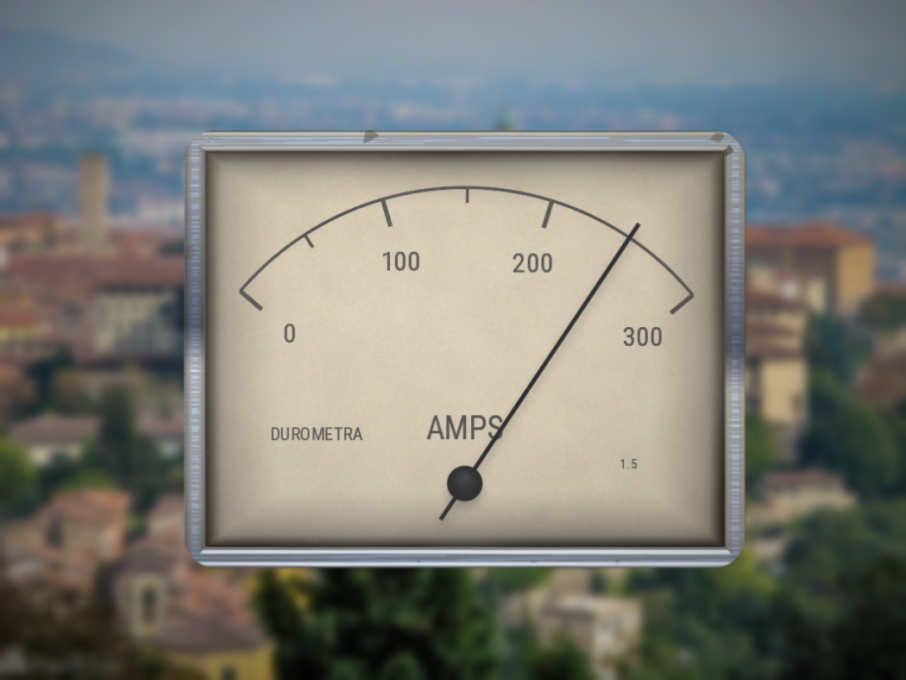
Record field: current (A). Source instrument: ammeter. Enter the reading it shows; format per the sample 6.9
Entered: 250
